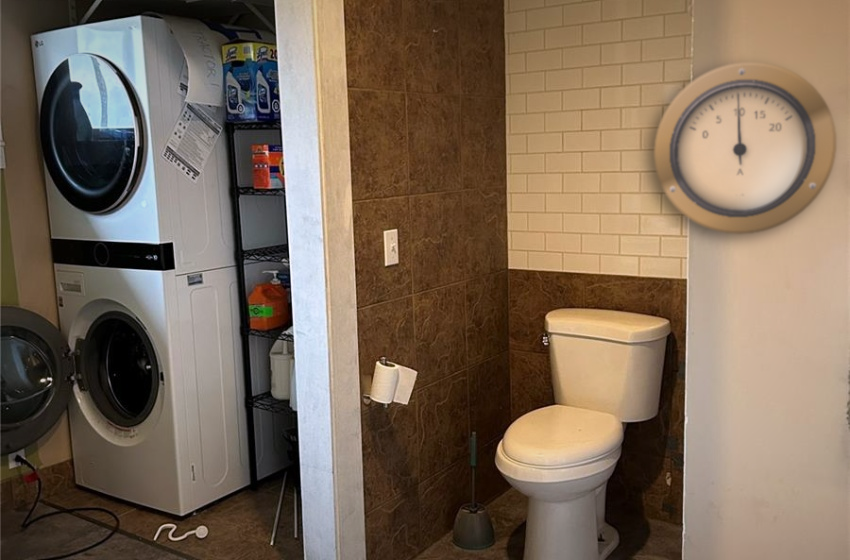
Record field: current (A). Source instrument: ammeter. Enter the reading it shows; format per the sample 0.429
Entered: 10
